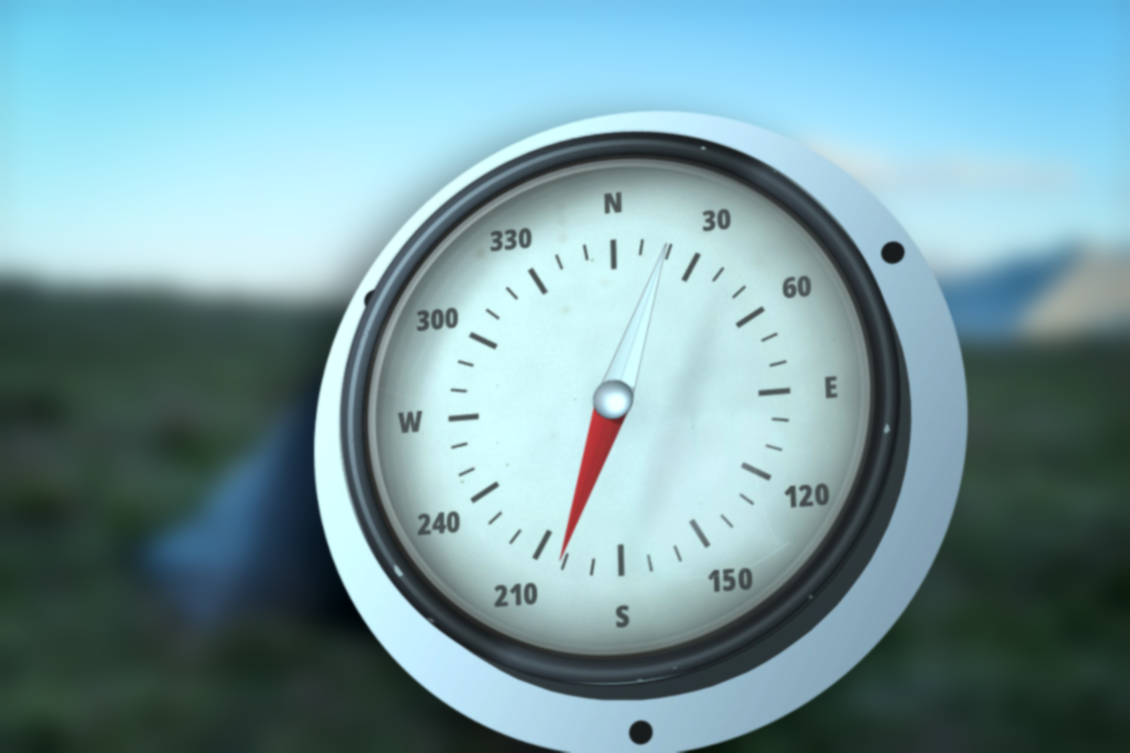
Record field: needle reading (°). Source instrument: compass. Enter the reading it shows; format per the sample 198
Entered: 200
